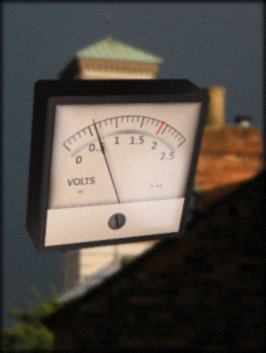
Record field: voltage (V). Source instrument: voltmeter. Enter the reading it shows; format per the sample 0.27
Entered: 0.6
